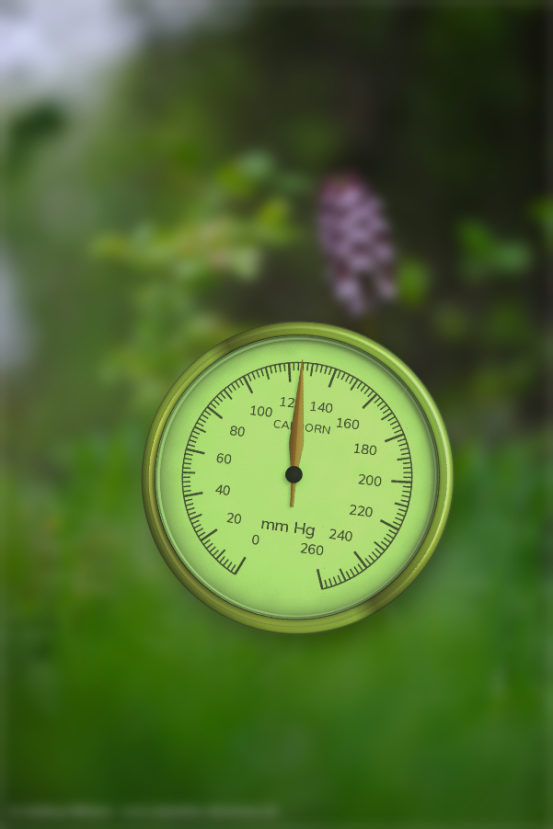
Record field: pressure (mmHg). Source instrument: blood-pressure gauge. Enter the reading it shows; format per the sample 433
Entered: 126
